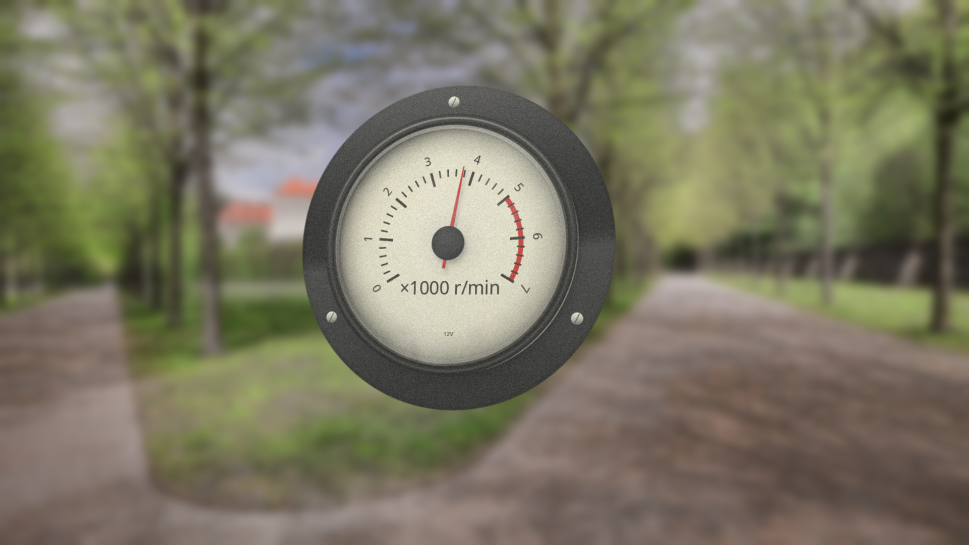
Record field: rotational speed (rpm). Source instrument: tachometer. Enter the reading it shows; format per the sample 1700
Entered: 3800
